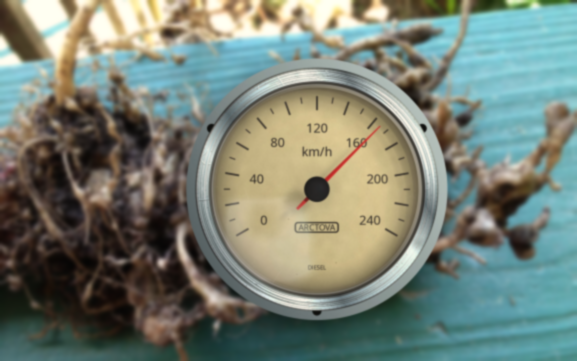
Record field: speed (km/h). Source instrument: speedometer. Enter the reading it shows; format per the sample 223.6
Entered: 165
